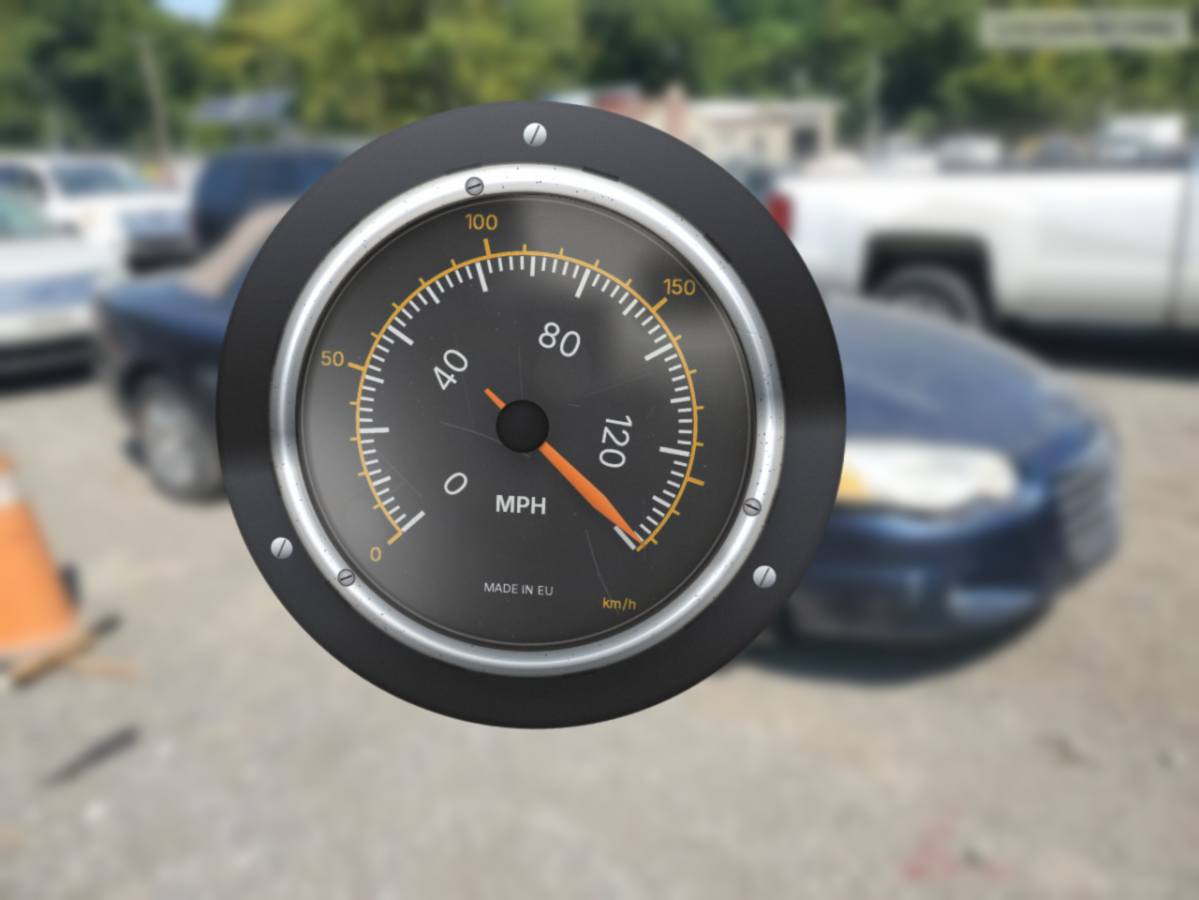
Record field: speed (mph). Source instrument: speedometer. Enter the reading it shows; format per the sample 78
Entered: 138
